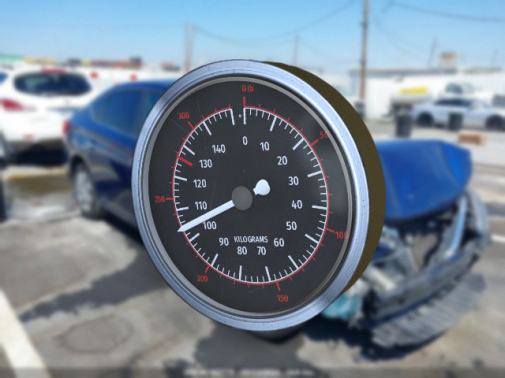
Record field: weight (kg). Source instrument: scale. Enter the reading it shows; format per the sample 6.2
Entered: 104
